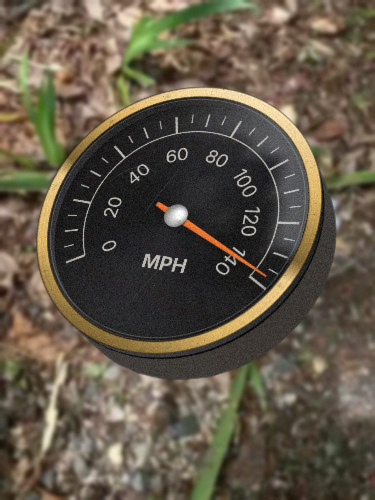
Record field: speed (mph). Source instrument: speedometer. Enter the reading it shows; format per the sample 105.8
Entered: 137.5
